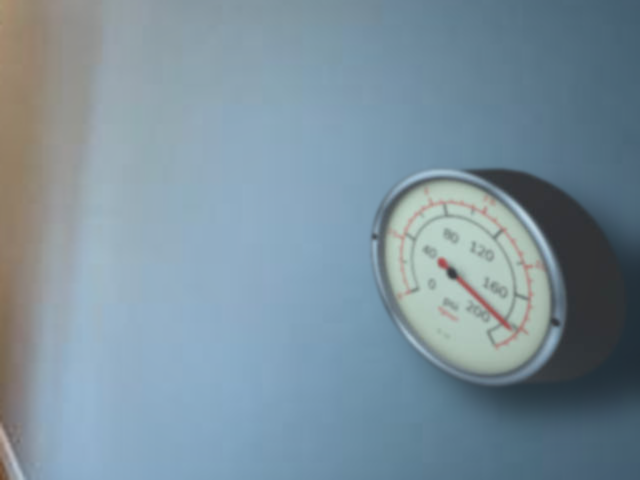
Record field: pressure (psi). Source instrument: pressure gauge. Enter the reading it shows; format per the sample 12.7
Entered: 180
